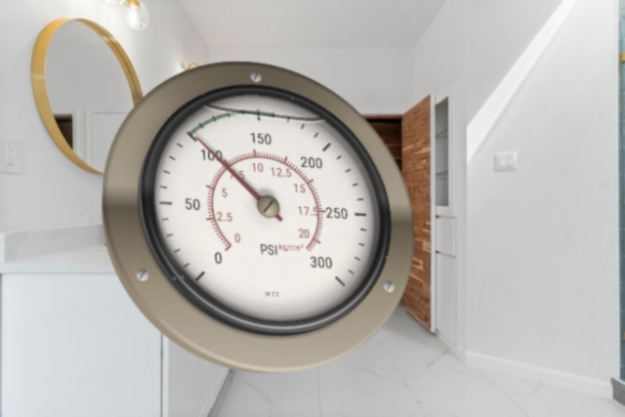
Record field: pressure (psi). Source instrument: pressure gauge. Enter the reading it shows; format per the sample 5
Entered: 100
